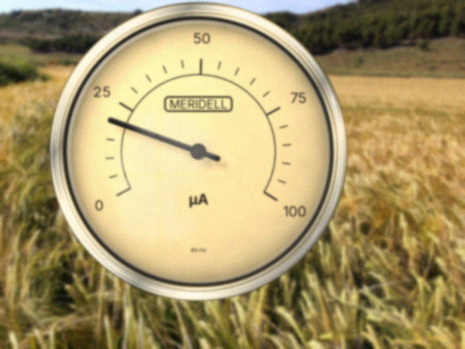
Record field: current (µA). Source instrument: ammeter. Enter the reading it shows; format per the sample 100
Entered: 20
